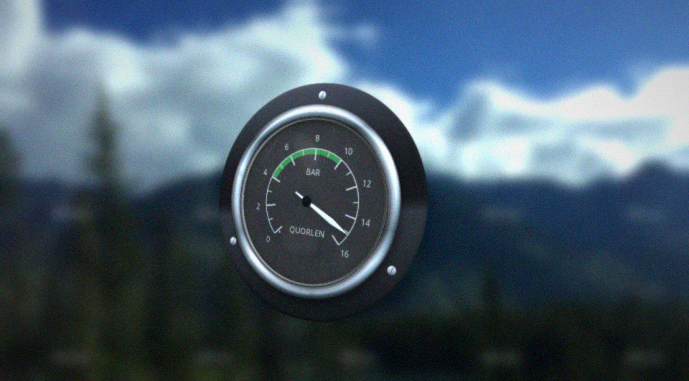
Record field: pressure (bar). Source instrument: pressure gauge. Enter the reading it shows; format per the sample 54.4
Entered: 15
